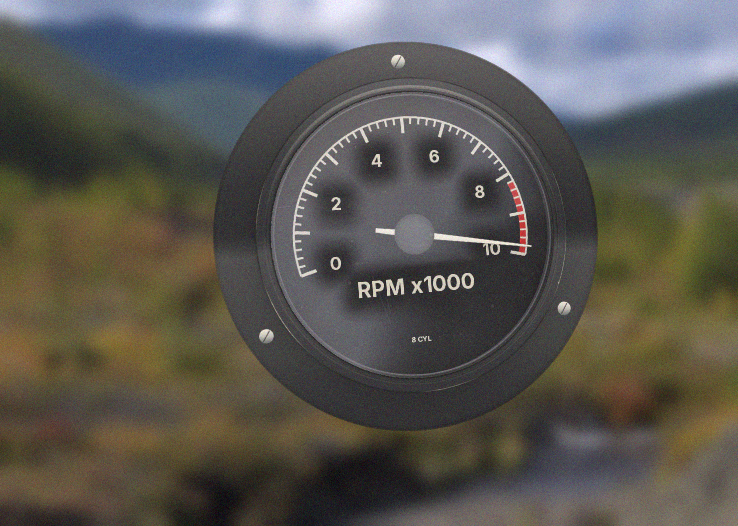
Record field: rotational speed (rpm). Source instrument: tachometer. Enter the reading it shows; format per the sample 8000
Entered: 9800
